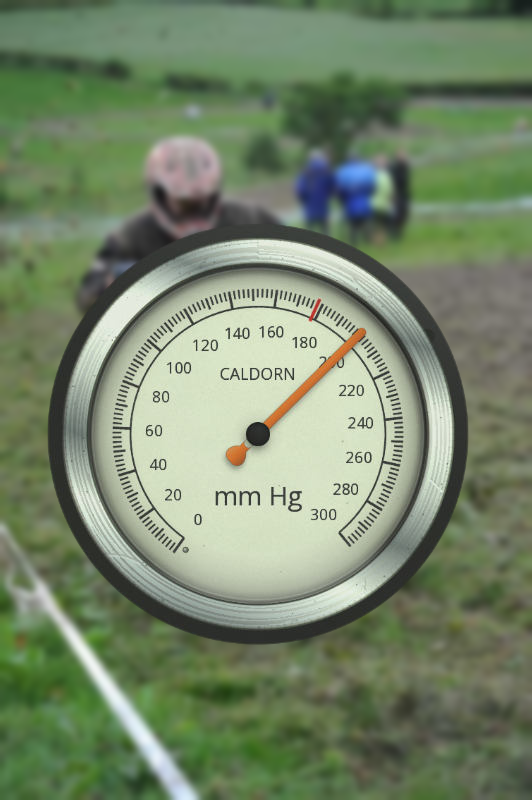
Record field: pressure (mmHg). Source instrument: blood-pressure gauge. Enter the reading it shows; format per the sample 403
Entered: 200
